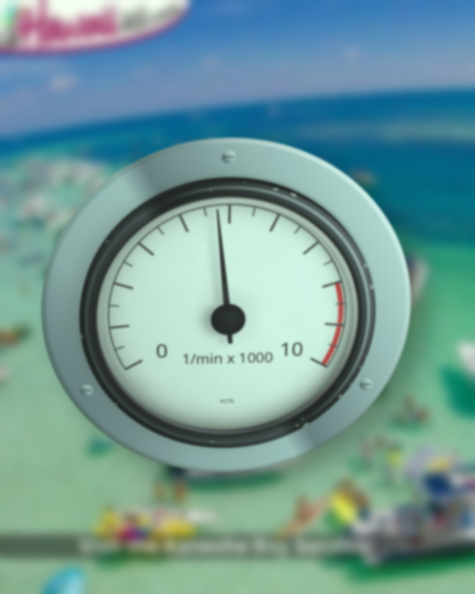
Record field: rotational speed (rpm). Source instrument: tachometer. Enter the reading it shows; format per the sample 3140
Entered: 4750
